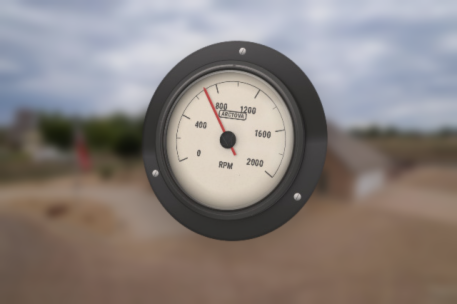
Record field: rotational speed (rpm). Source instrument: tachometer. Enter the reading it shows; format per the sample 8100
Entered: 700
